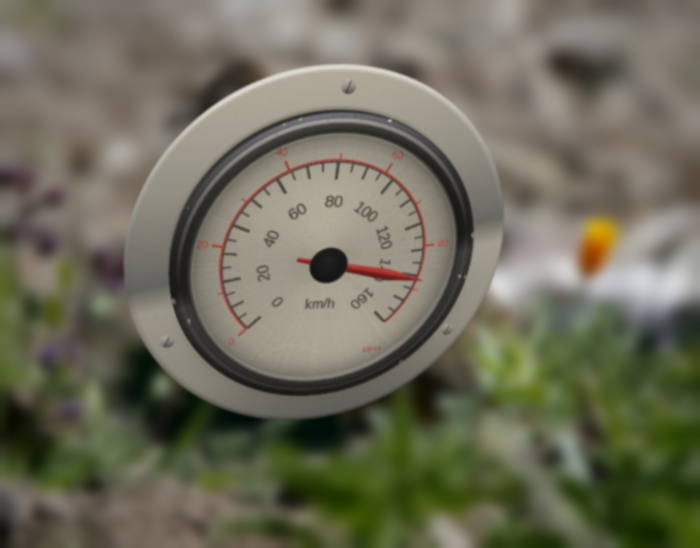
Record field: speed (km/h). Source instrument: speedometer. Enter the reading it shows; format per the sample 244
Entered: 140
